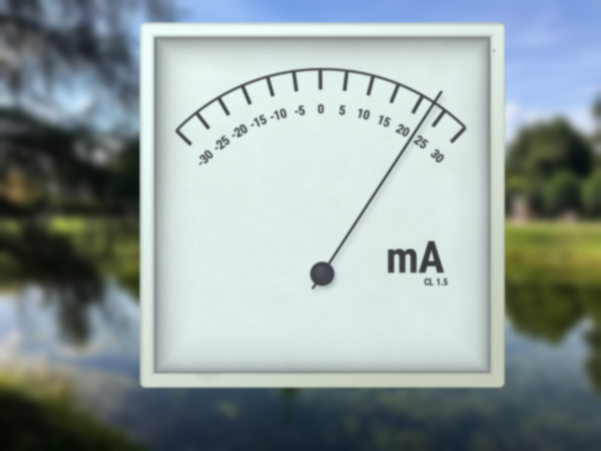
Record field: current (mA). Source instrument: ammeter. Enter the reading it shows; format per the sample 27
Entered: 22.5
